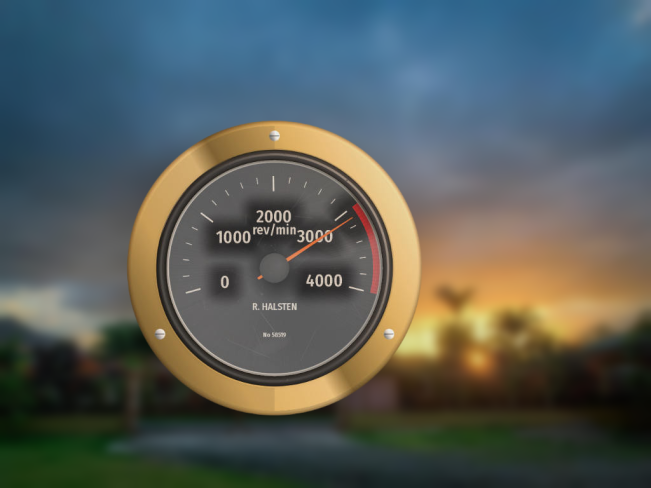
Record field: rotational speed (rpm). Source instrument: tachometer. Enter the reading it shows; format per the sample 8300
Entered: 3100
